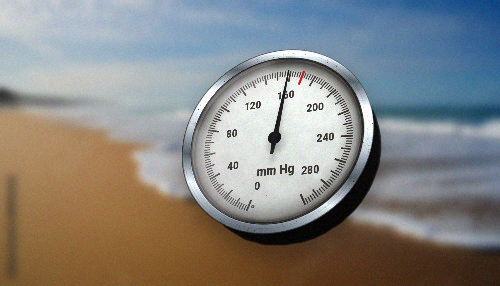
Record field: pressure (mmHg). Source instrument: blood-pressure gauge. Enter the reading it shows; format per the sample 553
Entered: 160
